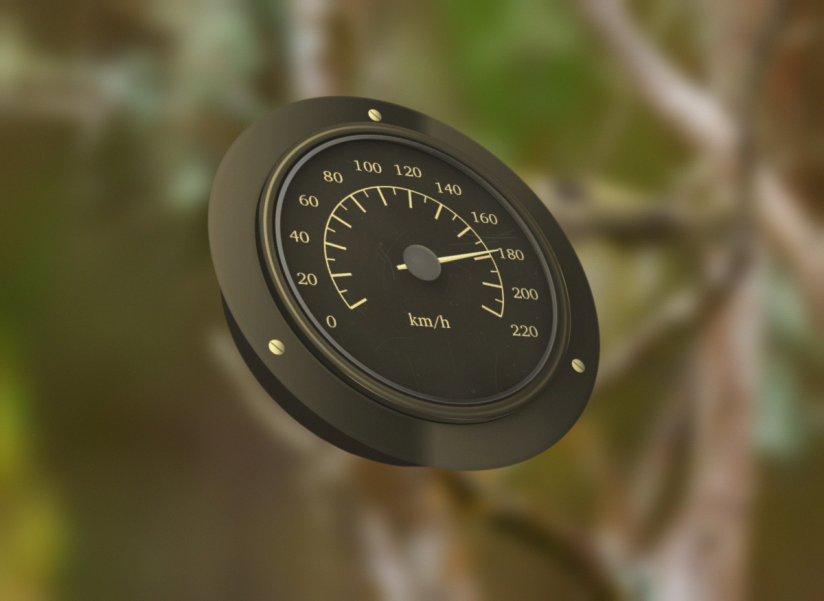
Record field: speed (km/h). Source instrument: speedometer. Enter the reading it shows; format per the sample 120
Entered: 180
